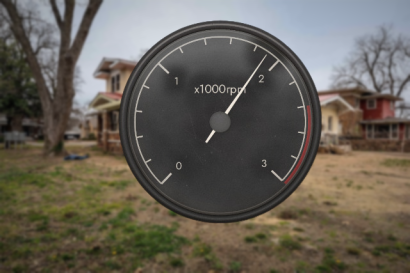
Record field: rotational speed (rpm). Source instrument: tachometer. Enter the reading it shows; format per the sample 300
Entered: 1900
